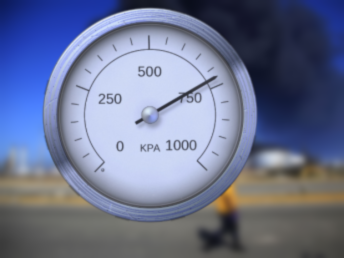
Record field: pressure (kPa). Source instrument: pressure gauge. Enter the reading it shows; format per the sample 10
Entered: 725
